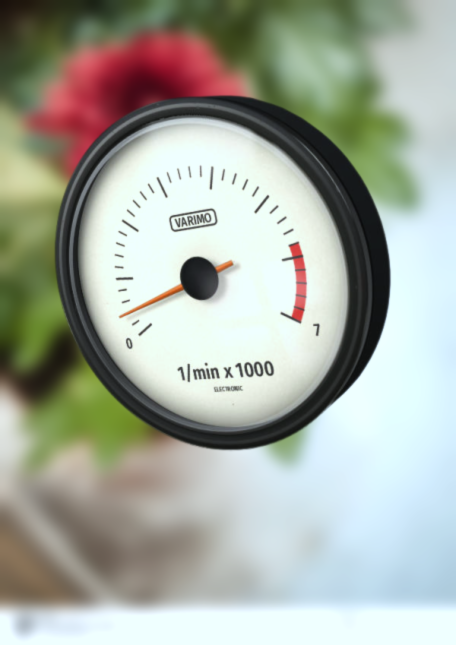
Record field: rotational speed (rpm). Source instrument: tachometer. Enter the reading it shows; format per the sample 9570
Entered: 400
